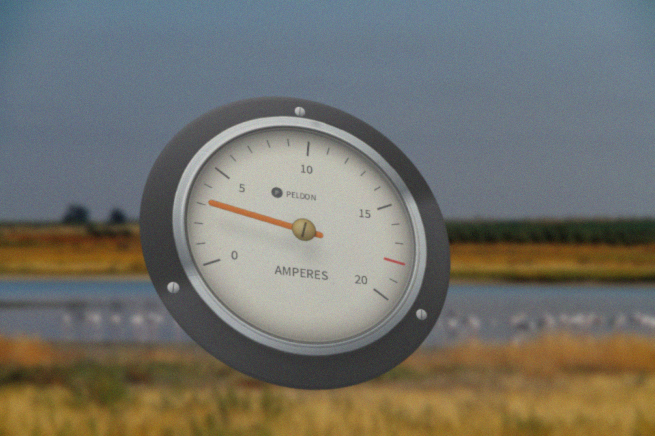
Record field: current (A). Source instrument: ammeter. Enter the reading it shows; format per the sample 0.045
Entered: 3
